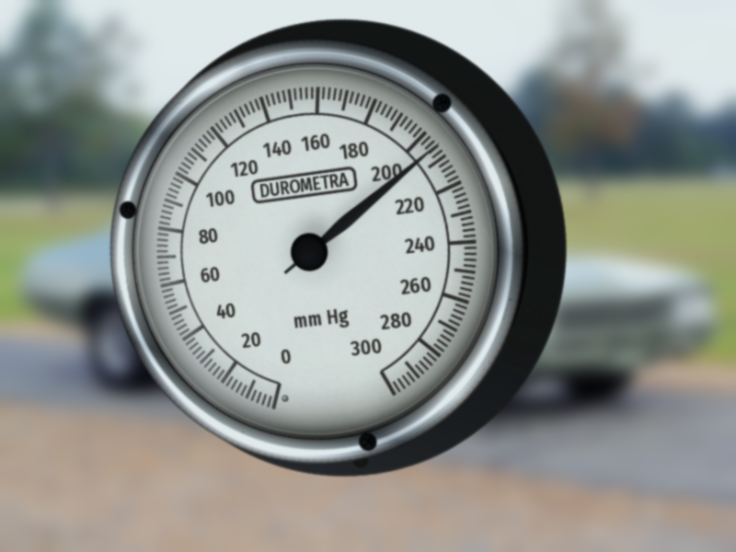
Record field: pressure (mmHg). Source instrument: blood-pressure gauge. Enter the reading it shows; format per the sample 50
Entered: 206
